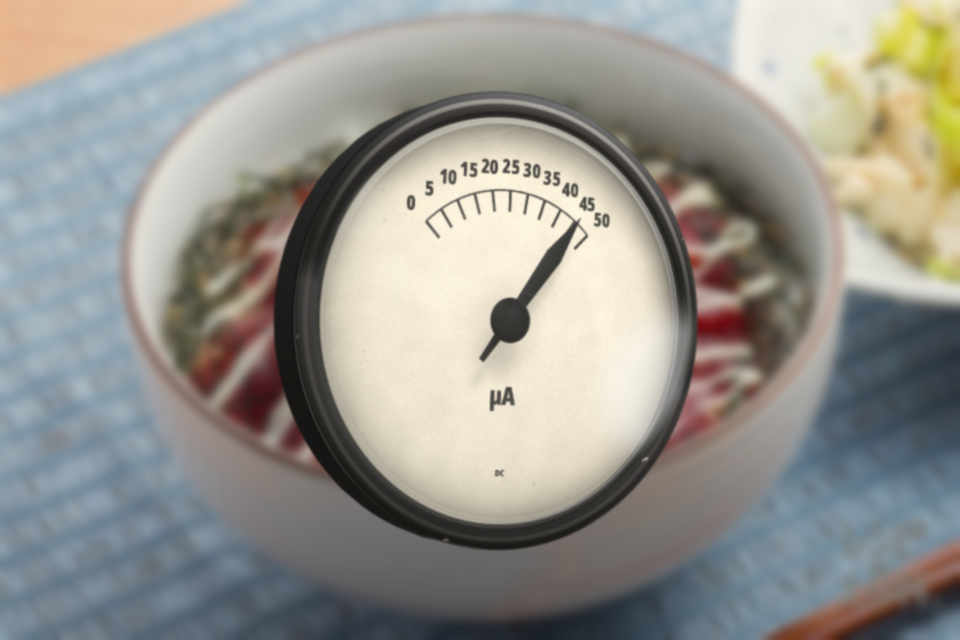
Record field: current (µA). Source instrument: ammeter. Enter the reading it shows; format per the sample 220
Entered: 45
